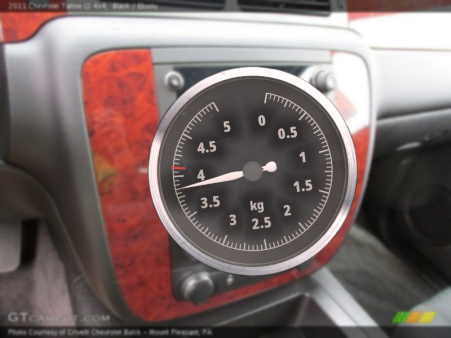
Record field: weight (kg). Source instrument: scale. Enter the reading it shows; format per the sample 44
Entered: 3.85
